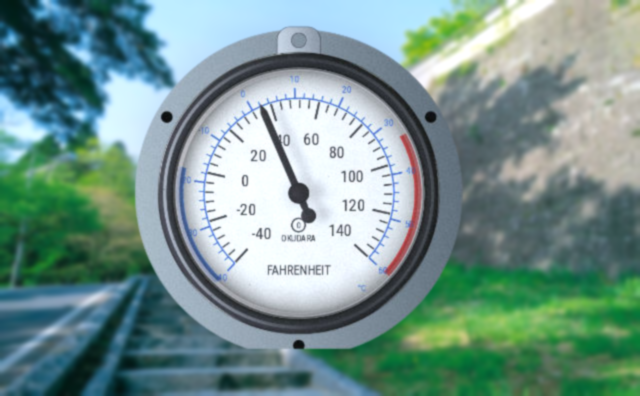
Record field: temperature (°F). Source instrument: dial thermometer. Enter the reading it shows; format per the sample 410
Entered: 36
